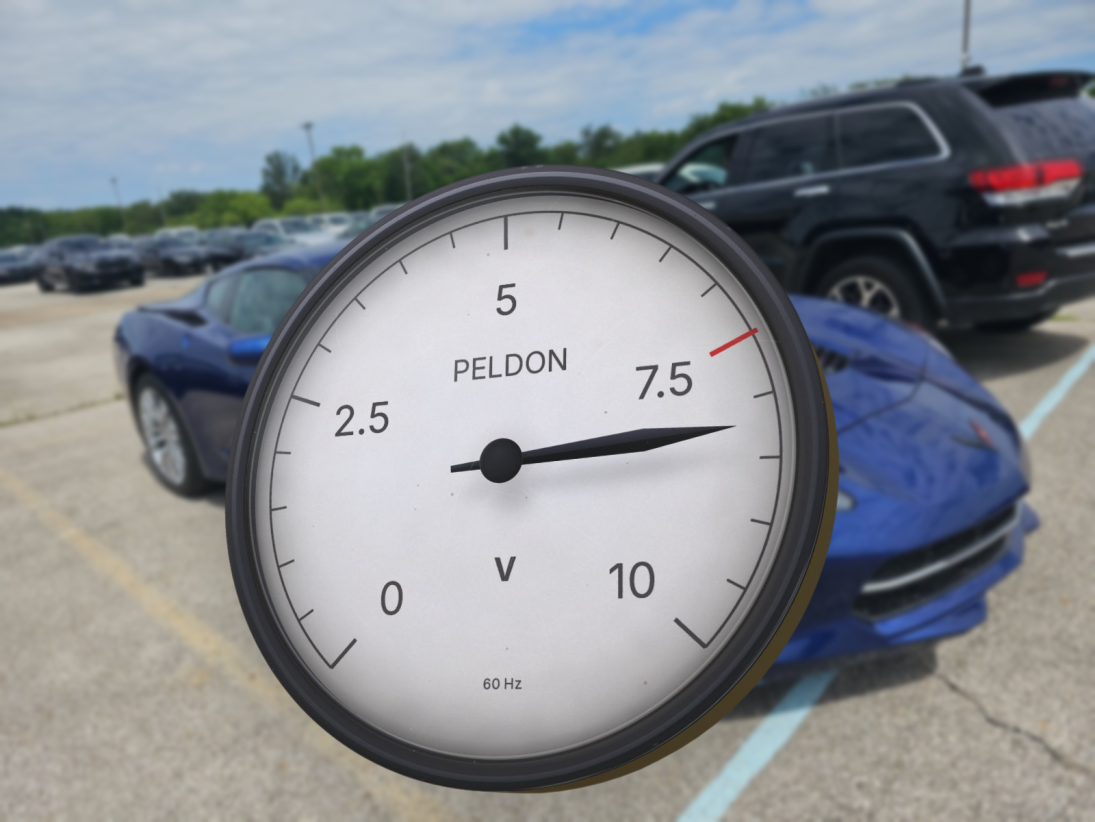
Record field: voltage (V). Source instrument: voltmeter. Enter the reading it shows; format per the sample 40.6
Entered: 8.25
